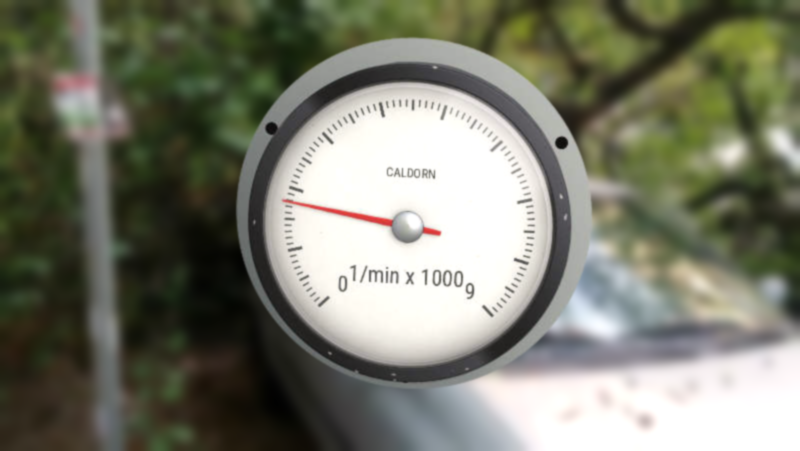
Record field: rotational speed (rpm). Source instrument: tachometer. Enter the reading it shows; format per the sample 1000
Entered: 1800
